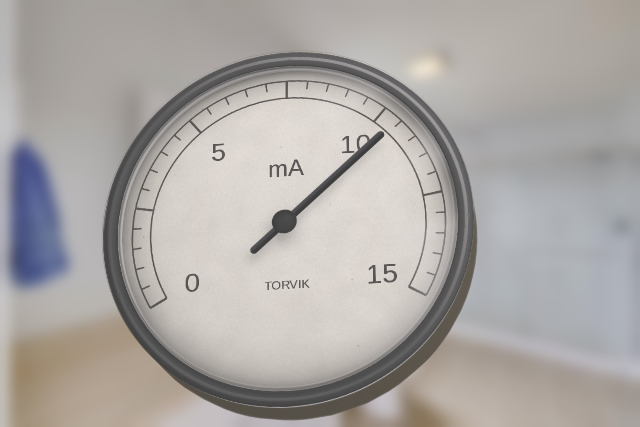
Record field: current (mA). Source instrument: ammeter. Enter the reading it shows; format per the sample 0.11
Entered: 10.5
